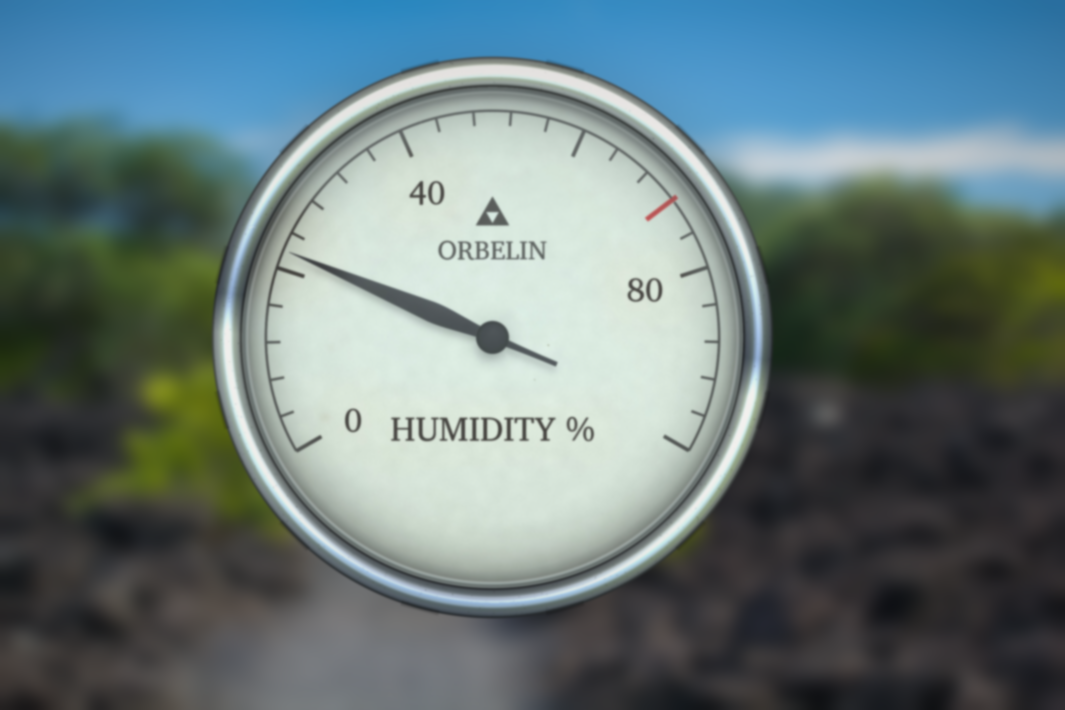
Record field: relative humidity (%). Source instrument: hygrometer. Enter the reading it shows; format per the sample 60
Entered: 22
